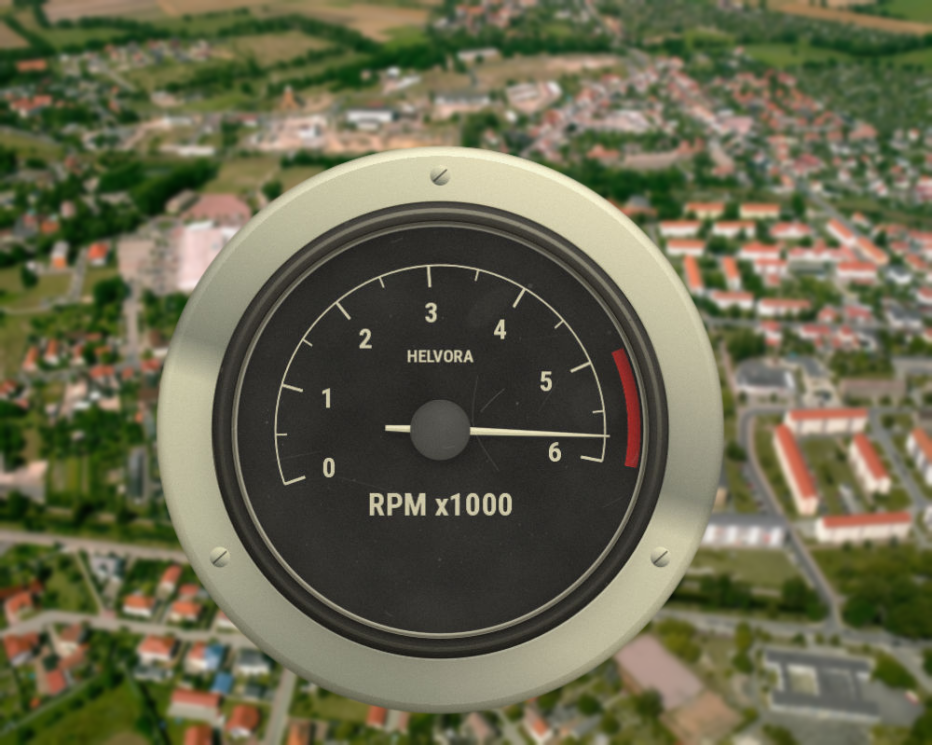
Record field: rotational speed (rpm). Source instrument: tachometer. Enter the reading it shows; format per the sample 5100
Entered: 5750
